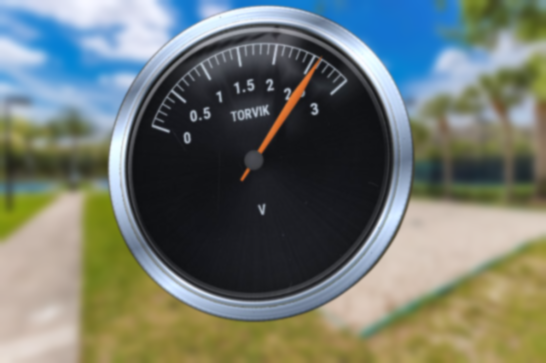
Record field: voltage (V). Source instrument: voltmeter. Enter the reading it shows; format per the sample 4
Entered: 2.6
